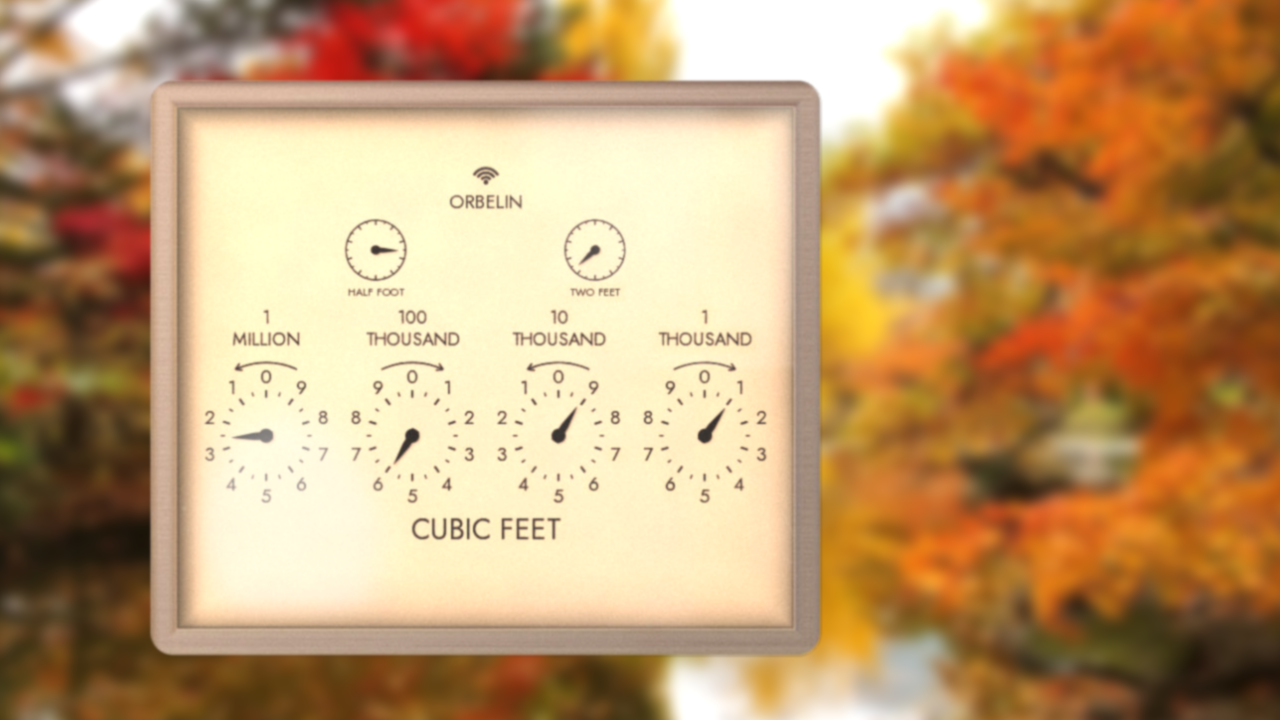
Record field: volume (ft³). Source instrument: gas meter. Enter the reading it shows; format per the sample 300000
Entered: 259100
